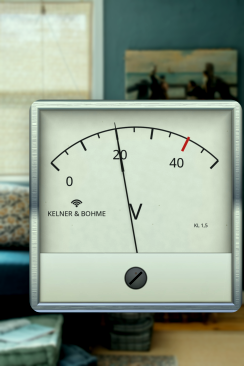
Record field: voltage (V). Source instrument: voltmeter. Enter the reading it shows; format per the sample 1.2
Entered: 20
